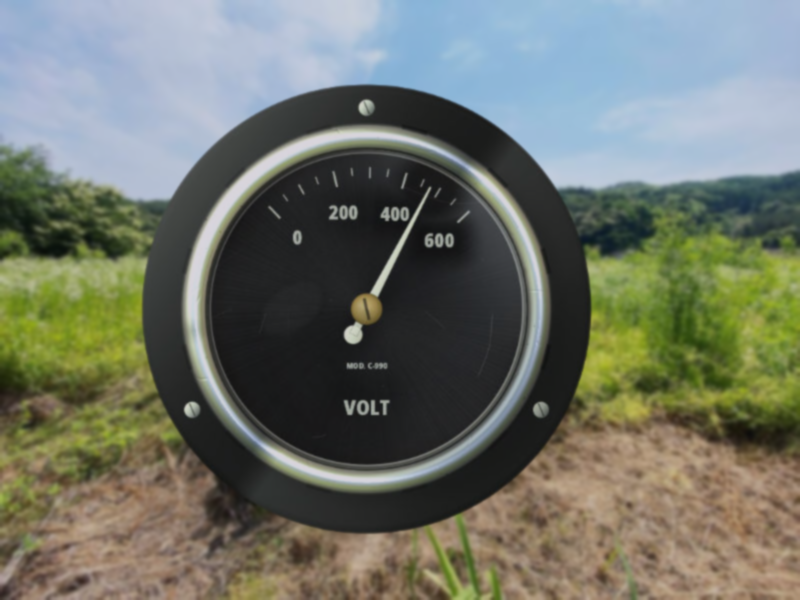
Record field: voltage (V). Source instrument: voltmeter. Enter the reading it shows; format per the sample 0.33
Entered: 475
